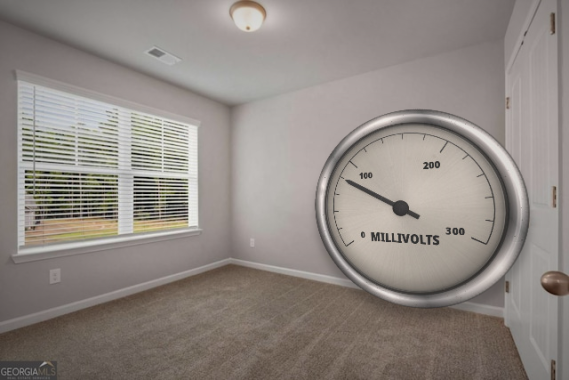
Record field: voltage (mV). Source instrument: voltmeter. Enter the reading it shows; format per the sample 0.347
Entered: 80
